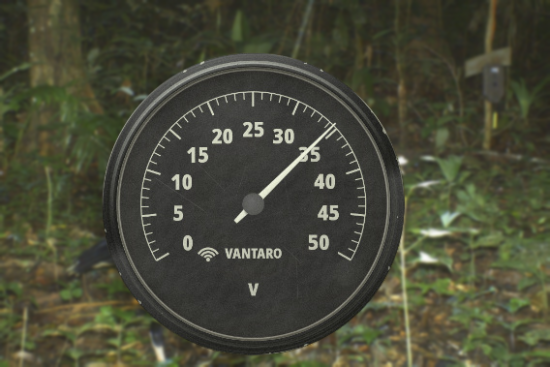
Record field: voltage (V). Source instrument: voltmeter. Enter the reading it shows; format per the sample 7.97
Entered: 34.5
